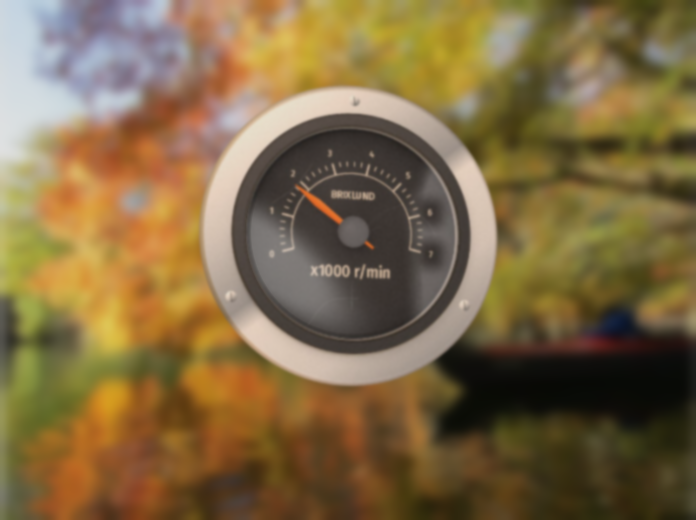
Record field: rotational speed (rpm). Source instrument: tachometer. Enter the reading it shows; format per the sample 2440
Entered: 1800
